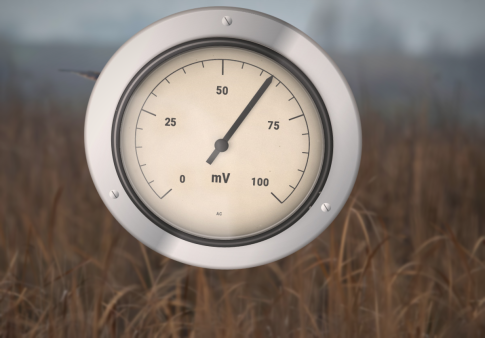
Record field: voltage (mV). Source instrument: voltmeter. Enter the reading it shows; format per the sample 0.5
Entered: 62.5
